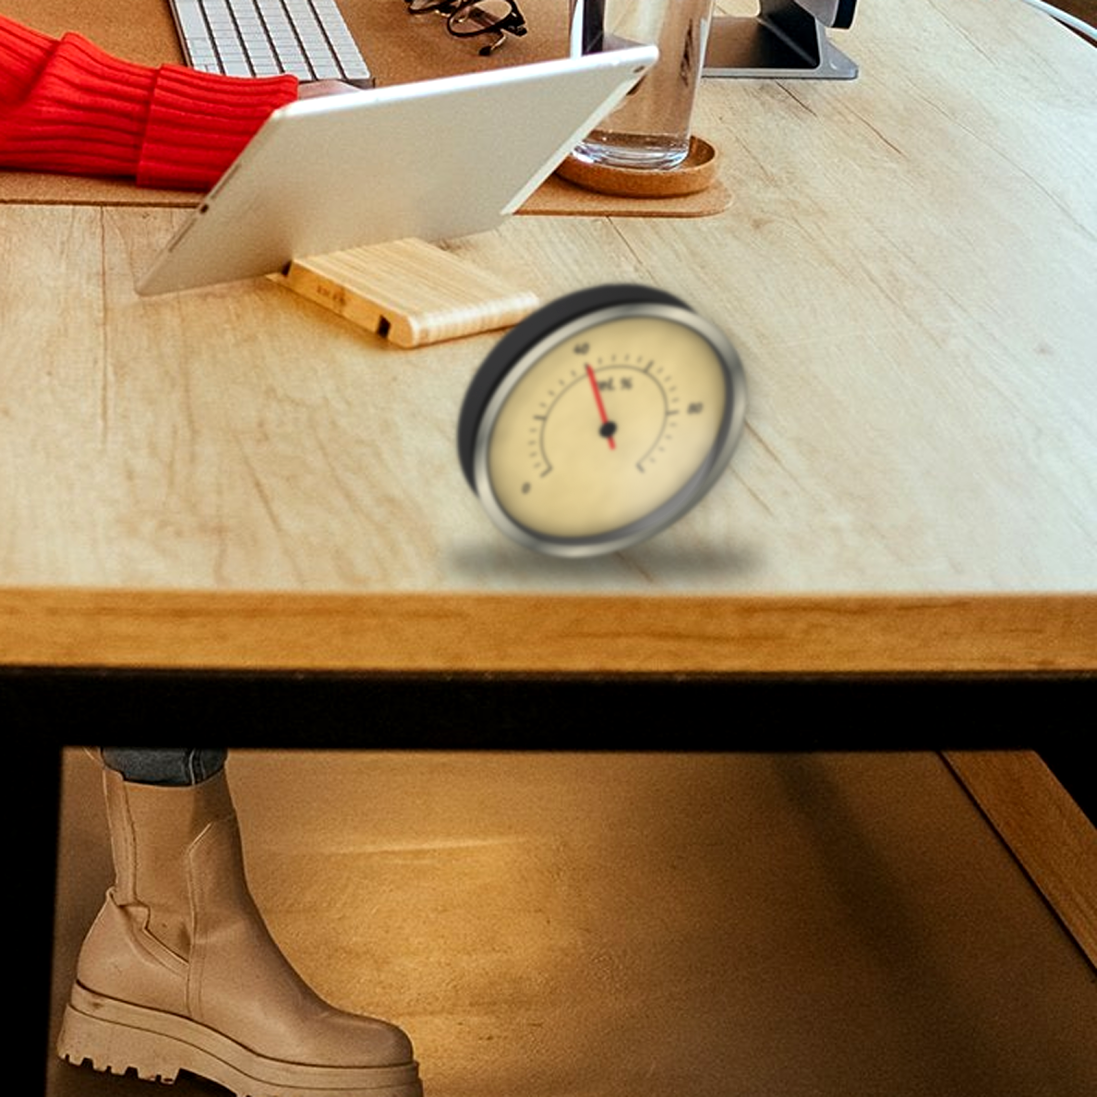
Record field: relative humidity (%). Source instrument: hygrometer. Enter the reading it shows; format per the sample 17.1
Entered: 40
